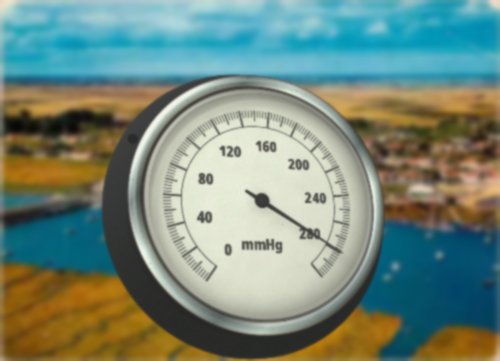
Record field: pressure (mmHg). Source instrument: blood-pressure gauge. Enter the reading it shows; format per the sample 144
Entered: 280
